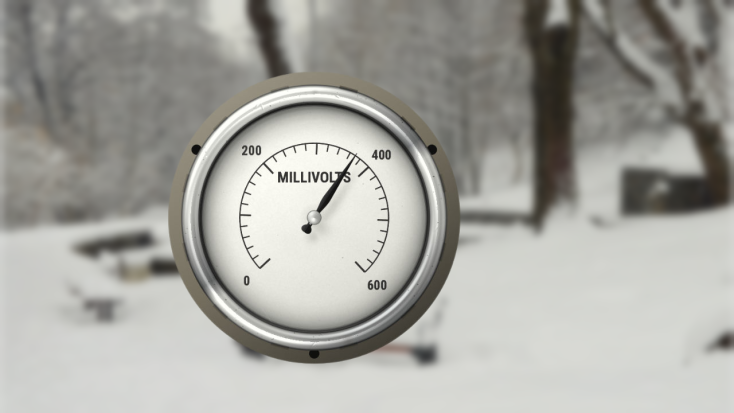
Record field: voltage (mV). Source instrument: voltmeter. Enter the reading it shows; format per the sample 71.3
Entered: 370
